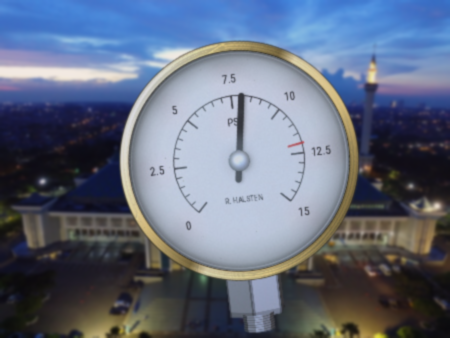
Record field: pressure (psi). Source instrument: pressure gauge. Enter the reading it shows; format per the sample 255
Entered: 8
